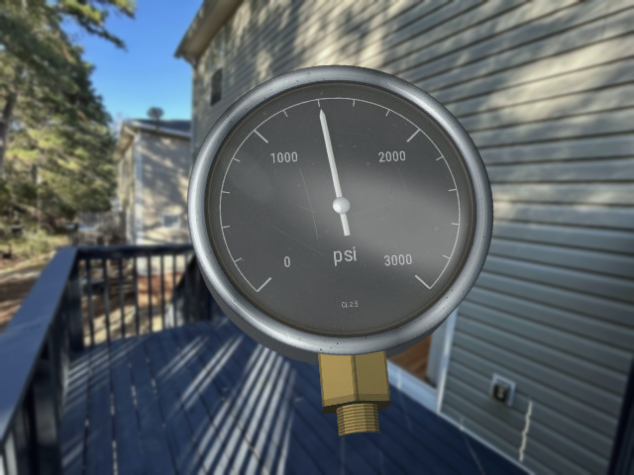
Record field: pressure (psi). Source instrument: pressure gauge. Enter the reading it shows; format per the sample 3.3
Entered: 1400
